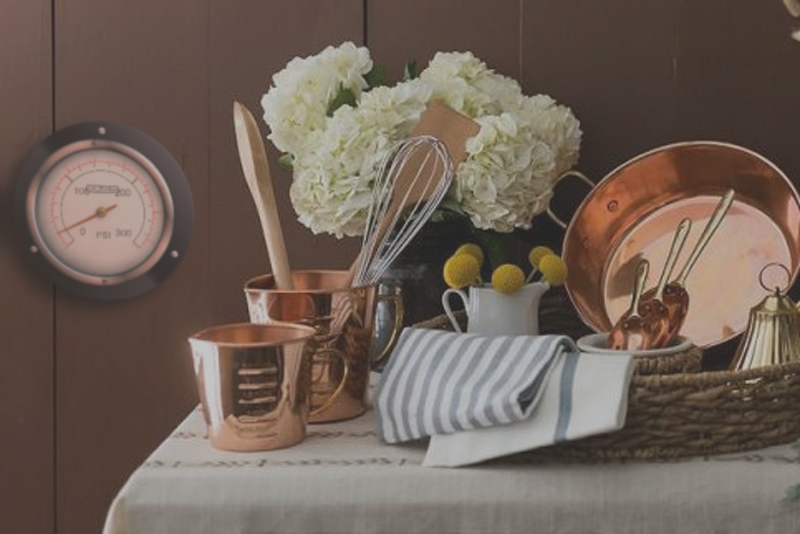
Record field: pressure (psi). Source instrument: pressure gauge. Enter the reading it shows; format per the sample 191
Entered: 20
